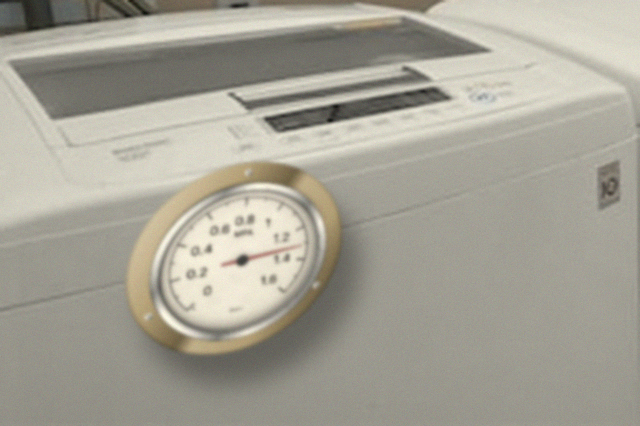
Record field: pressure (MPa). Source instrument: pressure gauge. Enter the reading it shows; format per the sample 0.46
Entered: 1.3
